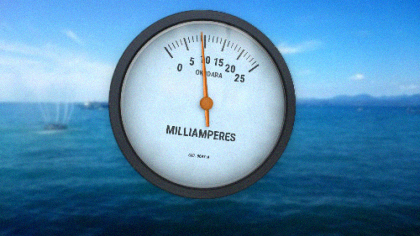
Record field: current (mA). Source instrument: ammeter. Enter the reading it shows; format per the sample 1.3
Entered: 9
